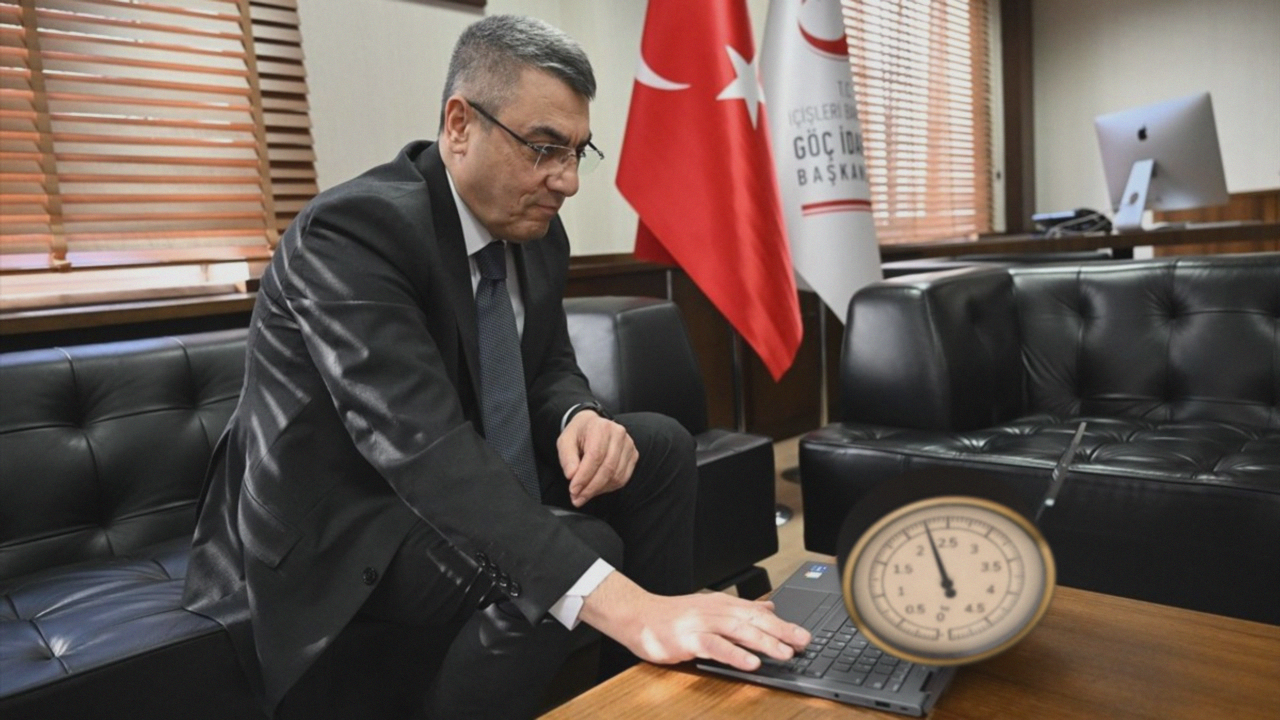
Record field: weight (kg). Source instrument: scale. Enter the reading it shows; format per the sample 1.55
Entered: 2.25
